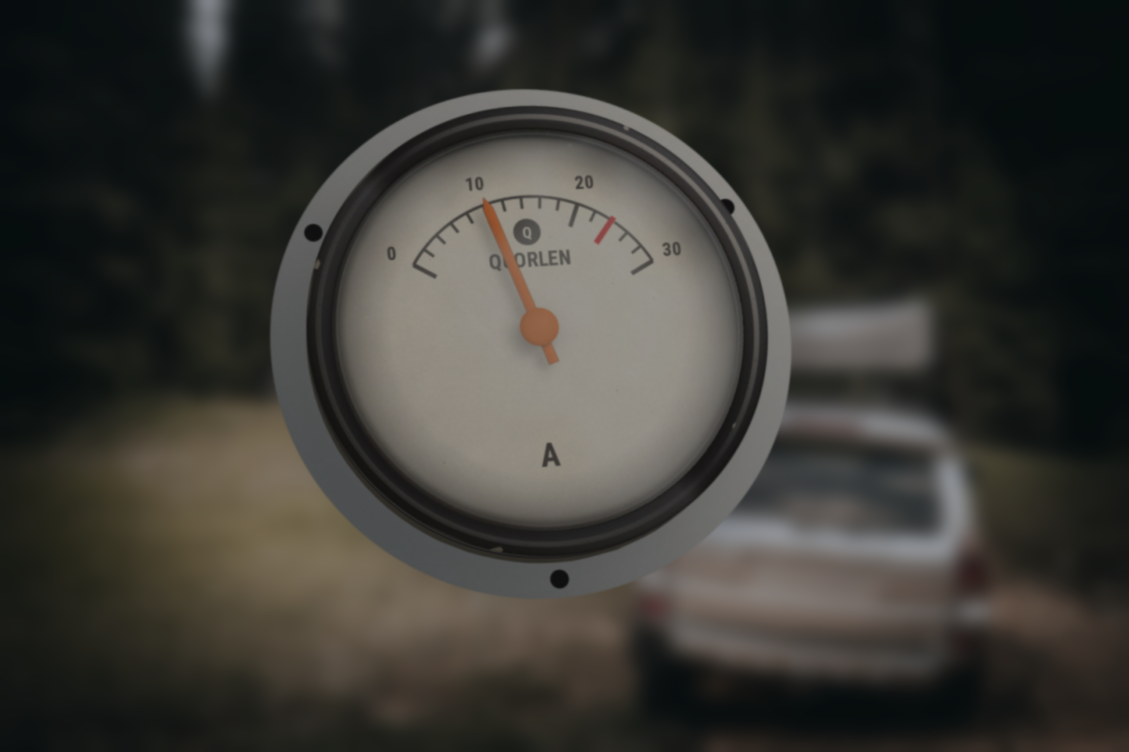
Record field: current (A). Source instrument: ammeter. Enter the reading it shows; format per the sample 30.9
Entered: 10
